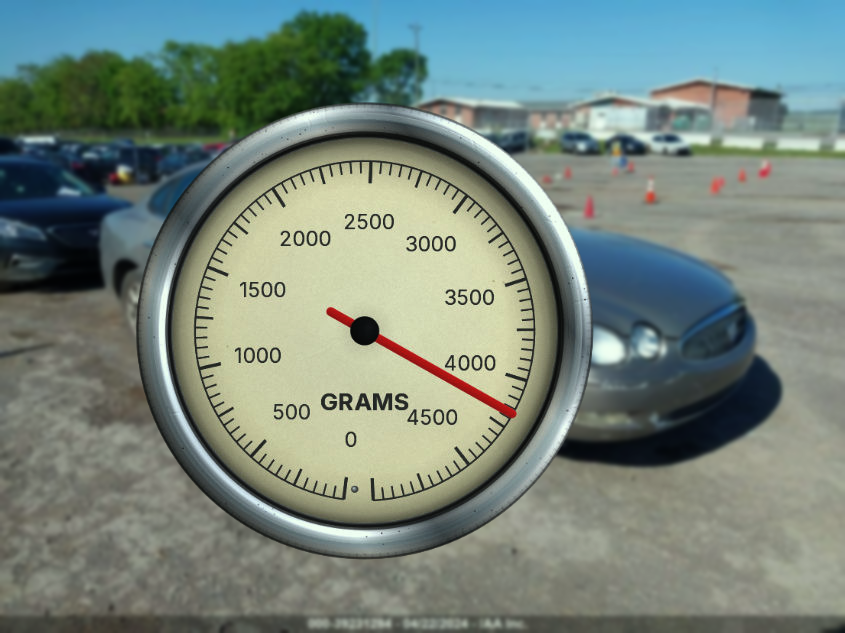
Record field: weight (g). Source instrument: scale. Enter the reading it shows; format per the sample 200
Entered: 4175
